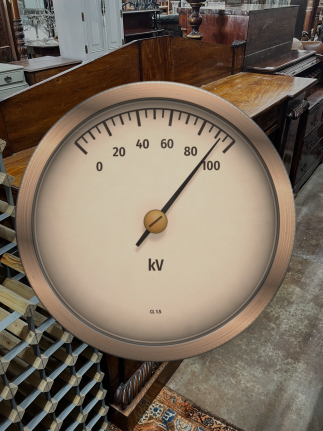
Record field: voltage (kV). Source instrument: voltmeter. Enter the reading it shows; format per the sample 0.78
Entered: 92.5
